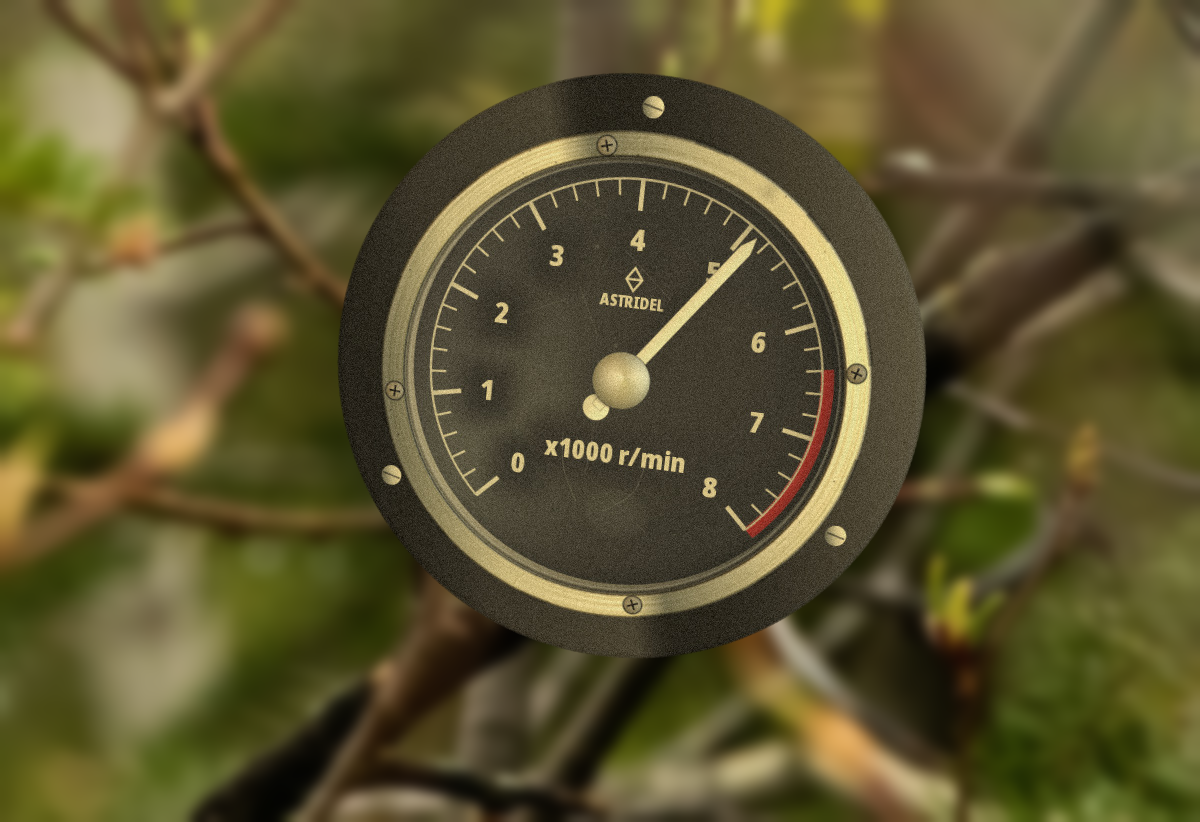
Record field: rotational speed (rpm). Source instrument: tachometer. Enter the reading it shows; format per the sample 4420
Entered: 5100
